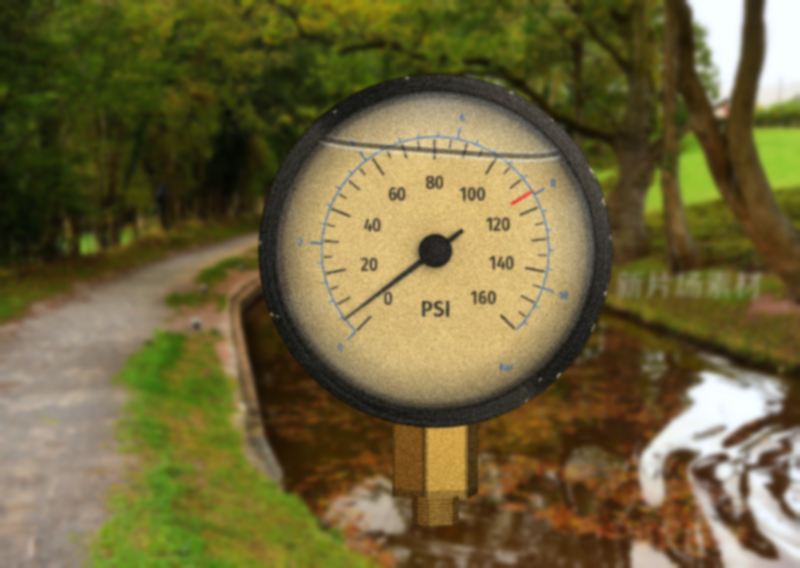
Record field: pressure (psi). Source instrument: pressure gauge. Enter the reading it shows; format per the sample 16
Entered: 5
